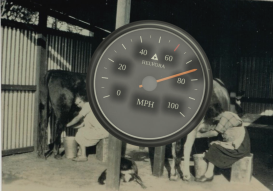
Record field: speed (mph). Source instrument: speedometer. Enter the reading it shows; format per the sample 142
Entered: 75
